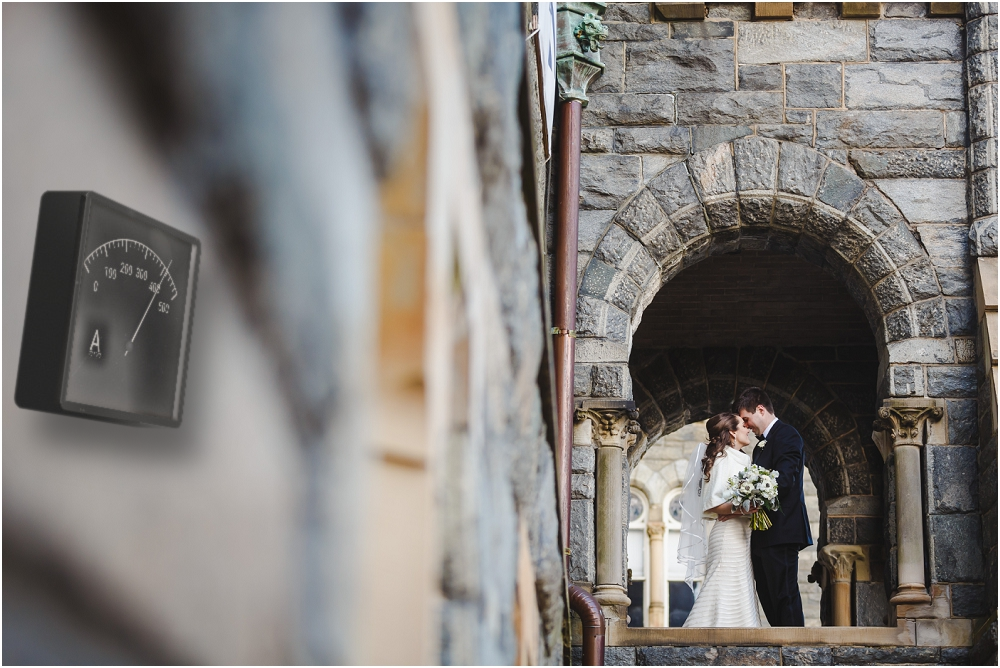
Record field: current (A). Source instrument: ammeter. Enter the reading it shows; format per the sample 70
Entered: 400
